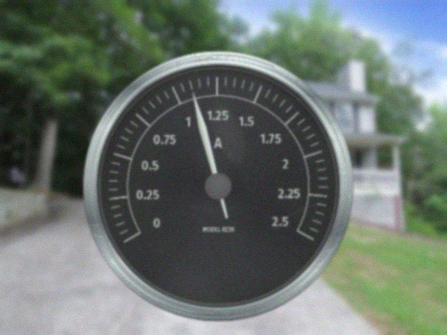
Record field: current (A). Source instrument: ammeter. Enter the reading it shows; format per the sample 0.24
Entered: 1.1
